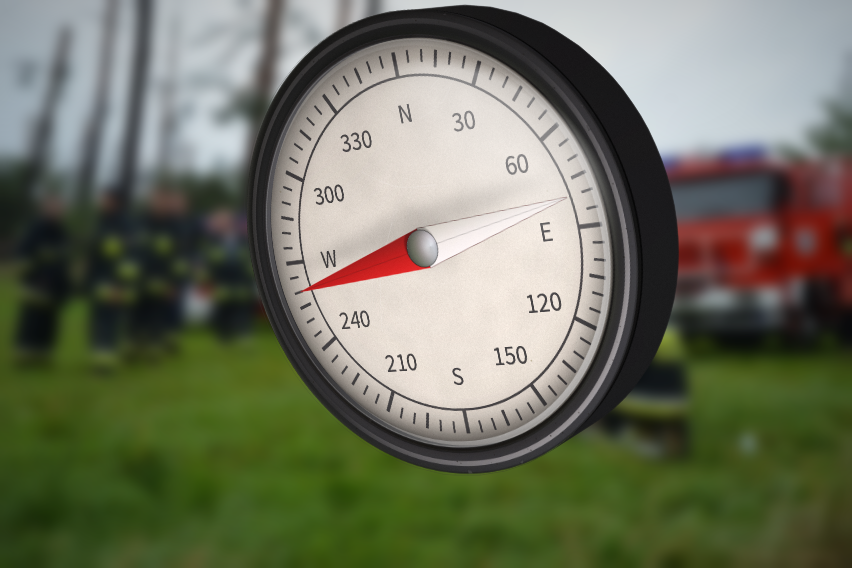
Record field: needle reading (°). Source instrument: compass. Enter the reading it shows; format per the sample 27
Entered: 260
